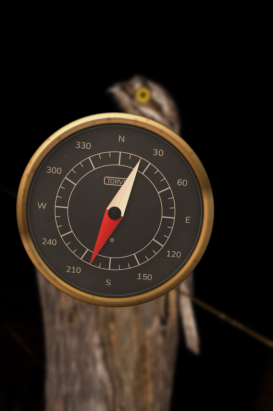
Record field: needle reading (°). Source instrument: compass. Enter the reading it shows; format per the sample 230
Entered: 200
